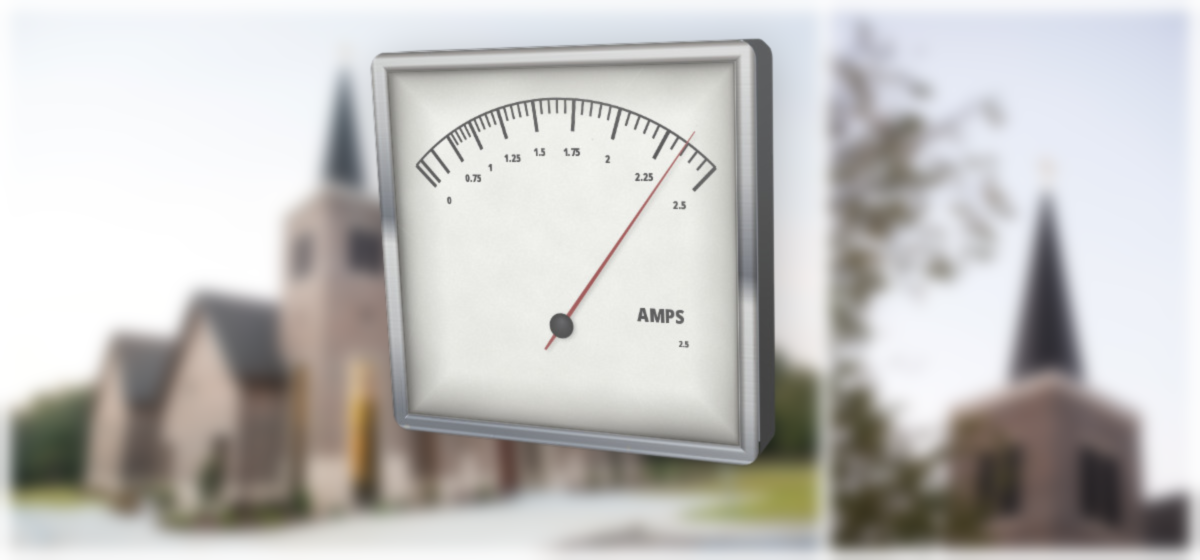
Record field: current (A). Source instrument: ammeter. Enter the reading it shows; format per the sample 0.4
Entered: 2.35
